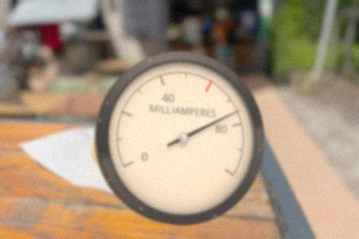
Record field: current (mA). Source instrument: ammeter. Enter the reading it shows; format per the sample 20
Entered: 75
